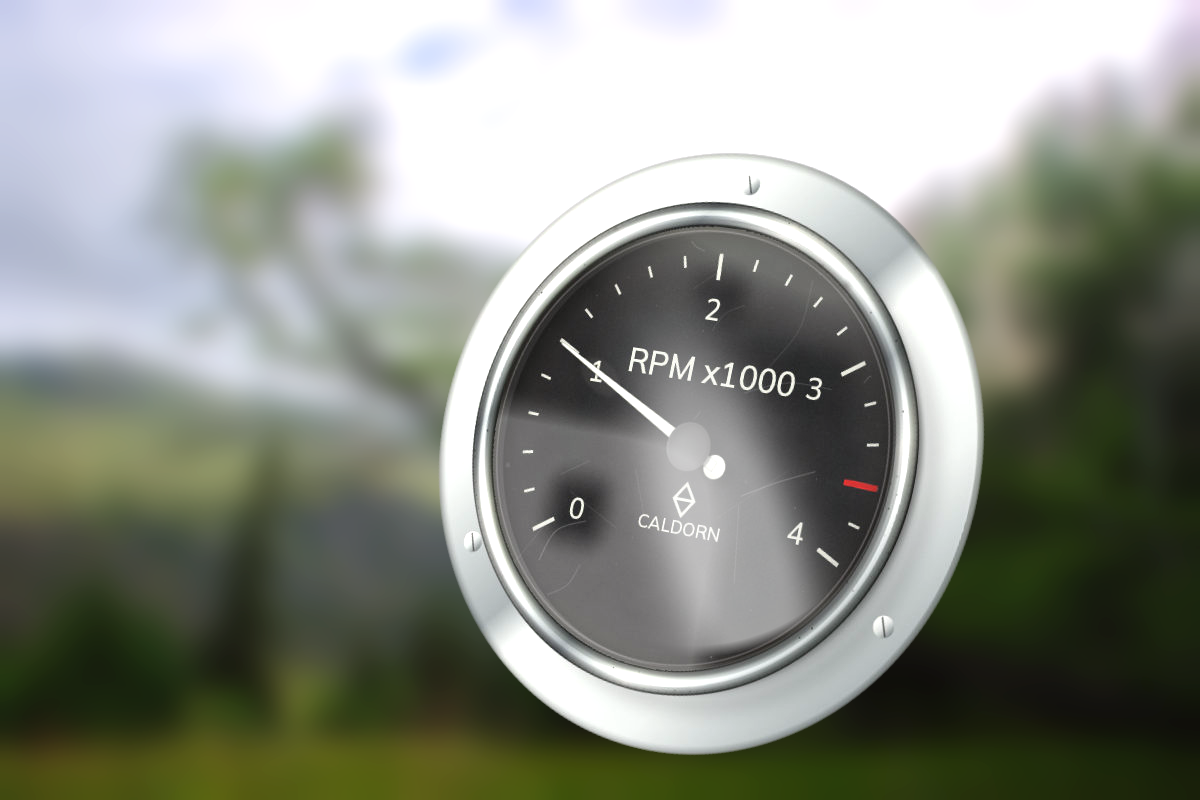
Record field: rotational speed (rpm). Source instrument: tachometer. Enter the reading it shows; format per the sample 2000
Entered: 1000
